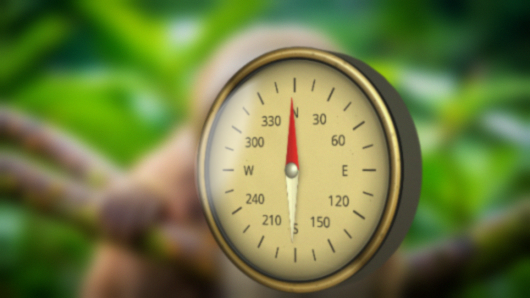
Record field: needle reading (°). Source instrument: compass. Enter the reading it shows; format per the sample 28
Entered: 0
